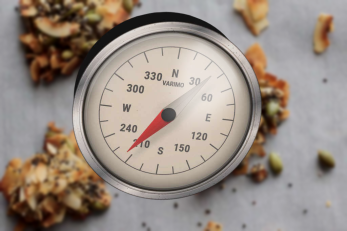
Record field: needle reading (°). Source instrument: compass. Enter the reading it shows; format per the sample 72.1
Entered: 217.5
